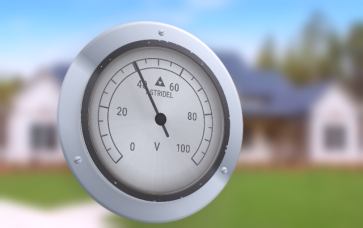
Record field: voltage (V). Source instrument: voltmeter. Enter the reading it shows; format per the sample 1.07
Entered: 40
